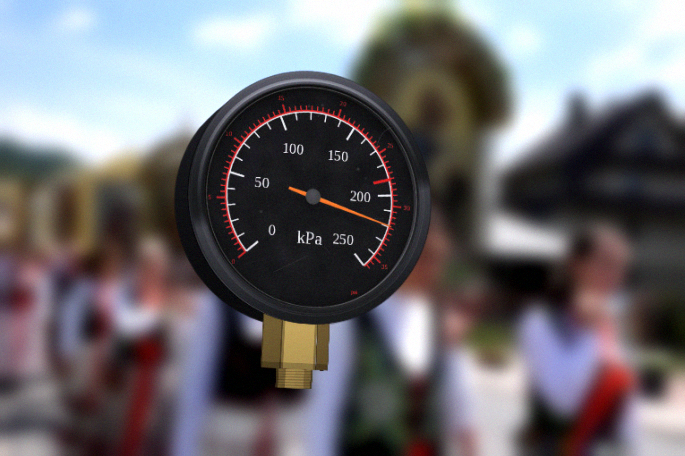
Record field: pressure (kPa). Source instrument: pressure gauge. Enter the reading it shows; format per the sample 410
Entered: 220
